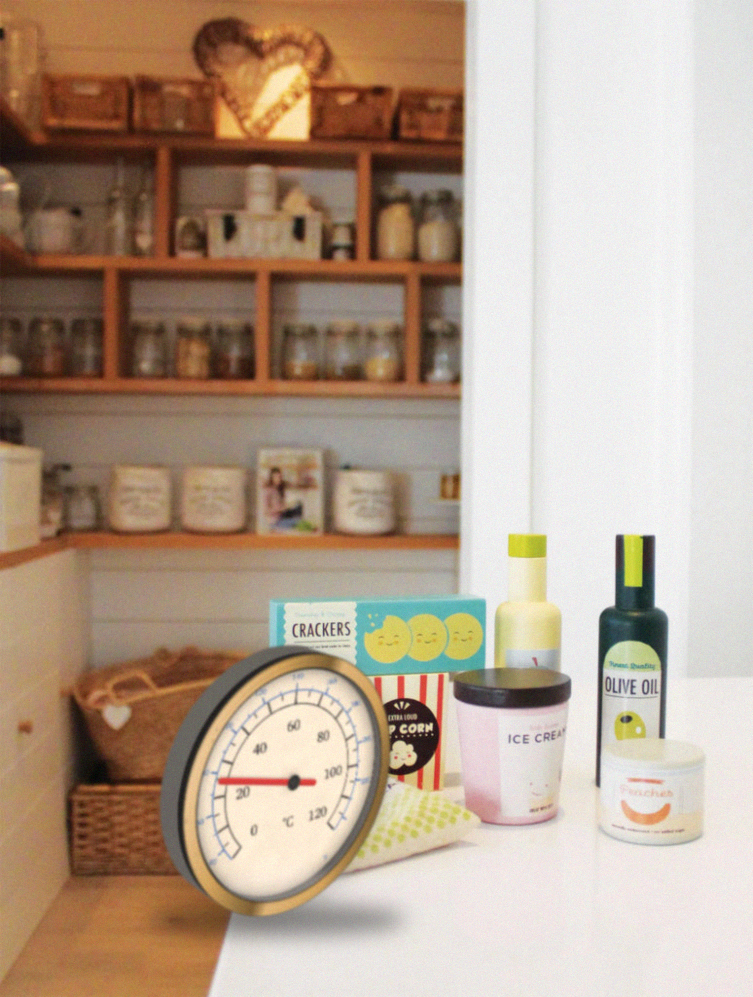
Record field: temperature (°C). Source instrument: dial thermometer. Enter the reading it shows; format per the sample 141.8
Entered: 25
